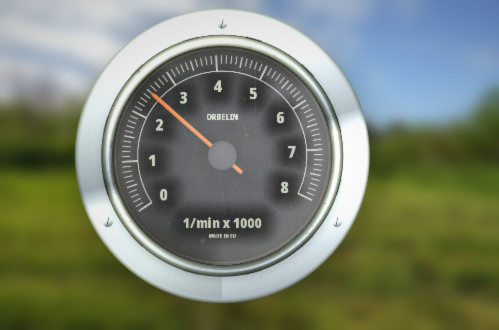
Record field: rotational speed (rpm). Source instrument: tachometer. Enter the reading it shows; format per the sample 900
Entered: 2500
